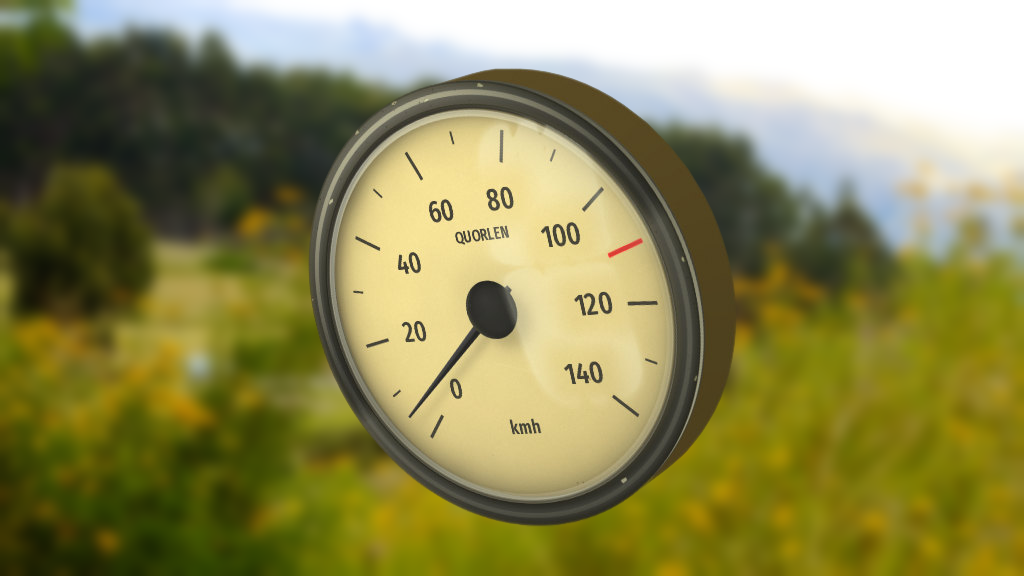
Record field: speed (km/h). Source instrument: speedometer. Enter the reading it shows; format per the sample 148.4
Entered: 5
